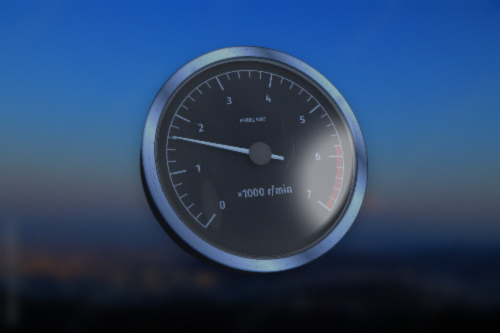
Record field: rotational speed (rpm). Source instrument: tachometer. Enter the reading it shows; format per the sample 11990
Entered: 1600
